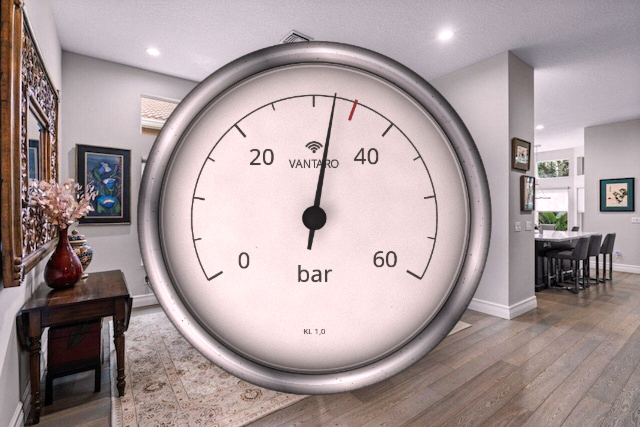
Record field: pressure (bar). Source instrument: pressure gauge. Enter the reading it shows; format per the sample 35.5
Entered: 32.5
